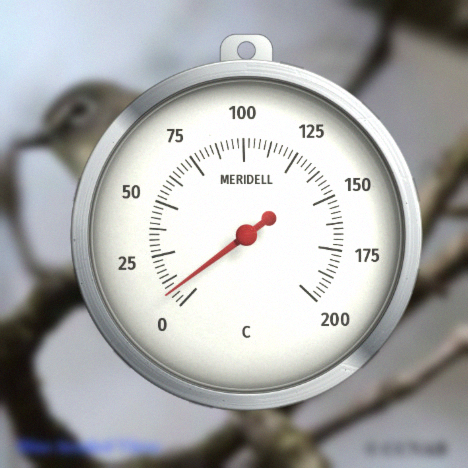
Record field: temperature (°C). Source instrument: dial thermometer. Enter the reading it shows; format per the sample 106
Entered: 7.5
